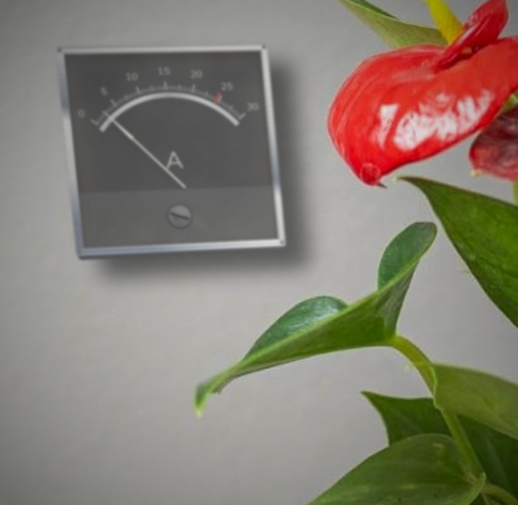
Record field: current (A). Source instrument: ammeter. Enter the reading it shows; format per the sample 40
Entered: 2.5
